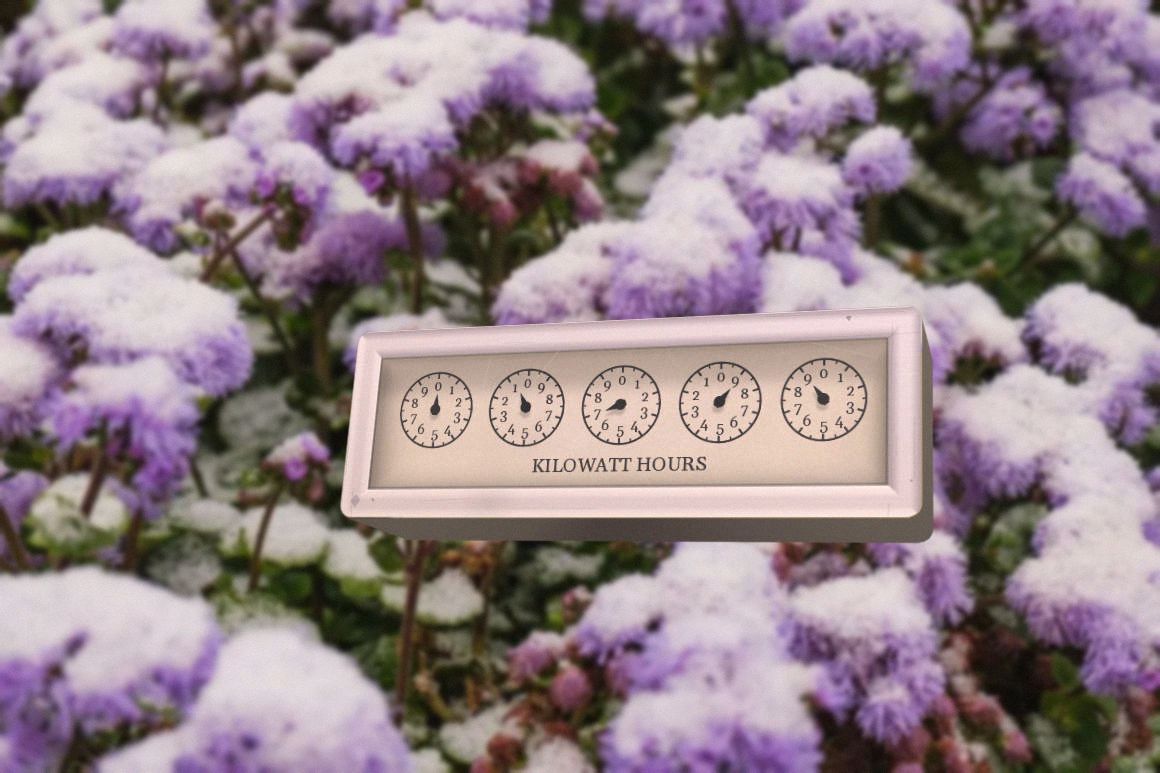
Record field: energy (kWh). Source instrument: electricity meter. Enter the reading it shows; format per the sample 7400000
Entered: 689
